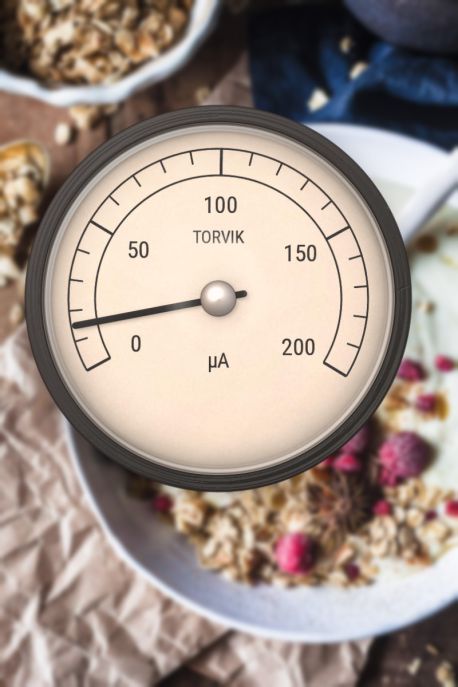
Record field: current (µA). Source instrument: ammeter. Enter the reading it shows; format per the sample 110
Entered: 15
